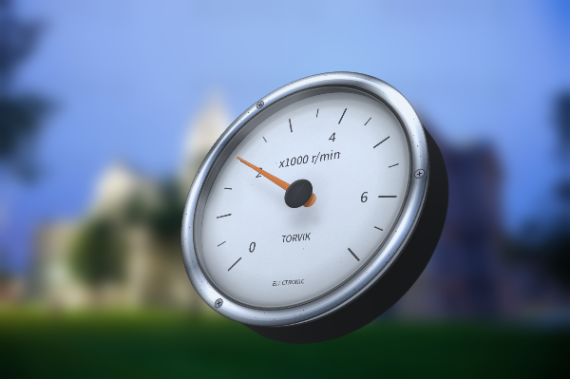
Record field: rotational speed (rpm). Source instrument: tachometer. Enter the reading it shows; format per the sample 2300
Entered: 2000
